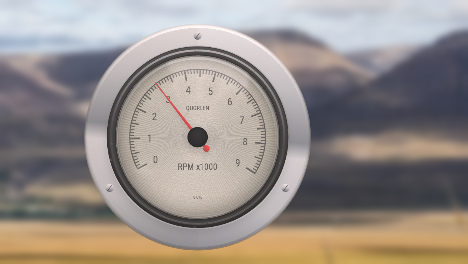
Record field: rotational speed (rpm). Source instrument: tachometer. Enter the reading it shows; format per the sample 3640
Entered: 3000
